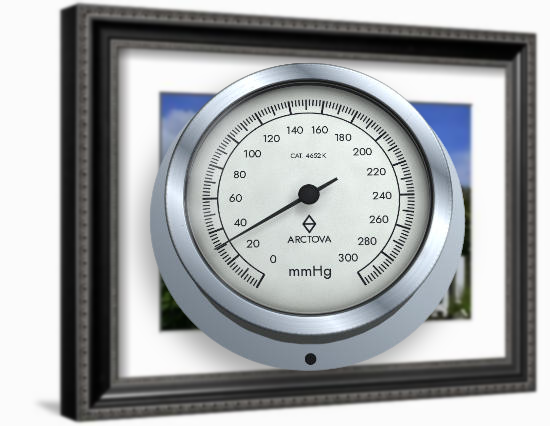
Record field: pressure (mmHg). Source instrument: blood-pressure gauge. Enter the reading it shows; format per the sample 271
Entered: 30
